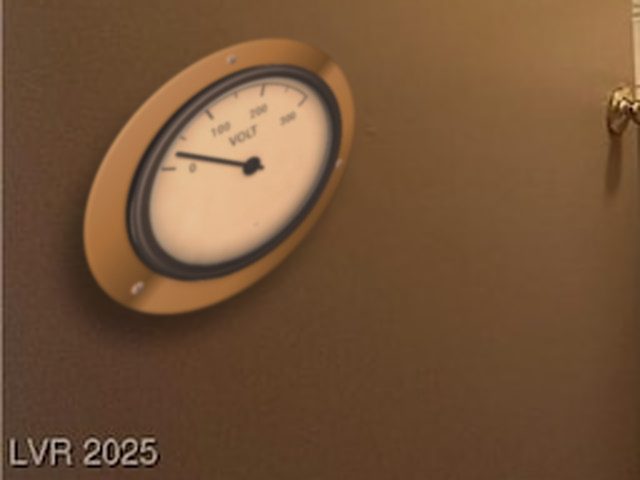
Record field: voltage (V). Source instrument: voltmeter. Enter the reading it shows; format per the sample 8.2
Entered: 25
